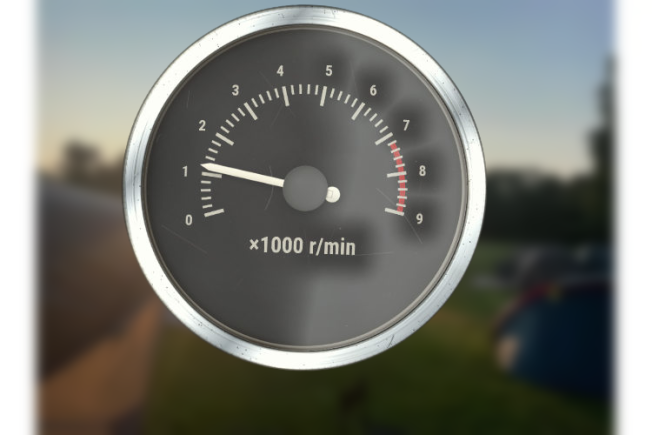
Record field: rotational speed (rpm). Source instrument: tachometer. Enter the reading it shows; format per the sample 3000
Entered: 1200
